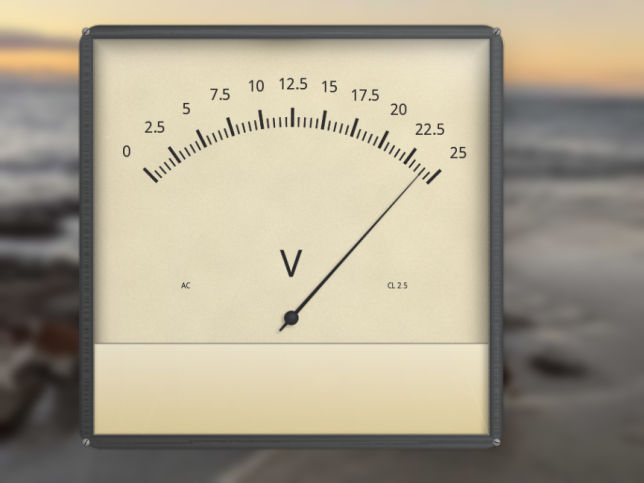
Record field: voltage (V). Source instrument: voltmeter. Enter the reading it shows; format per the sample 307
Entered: 24
